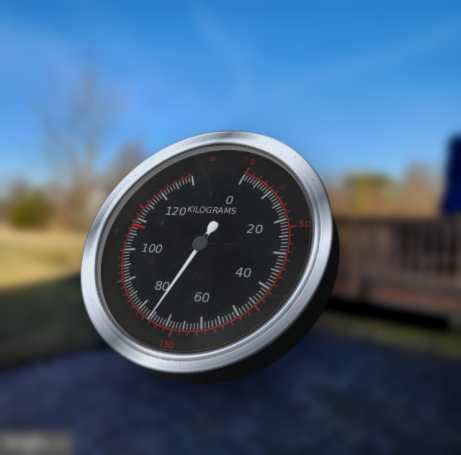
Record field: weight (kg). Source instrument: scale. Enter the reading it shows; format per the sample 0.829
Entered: 75
